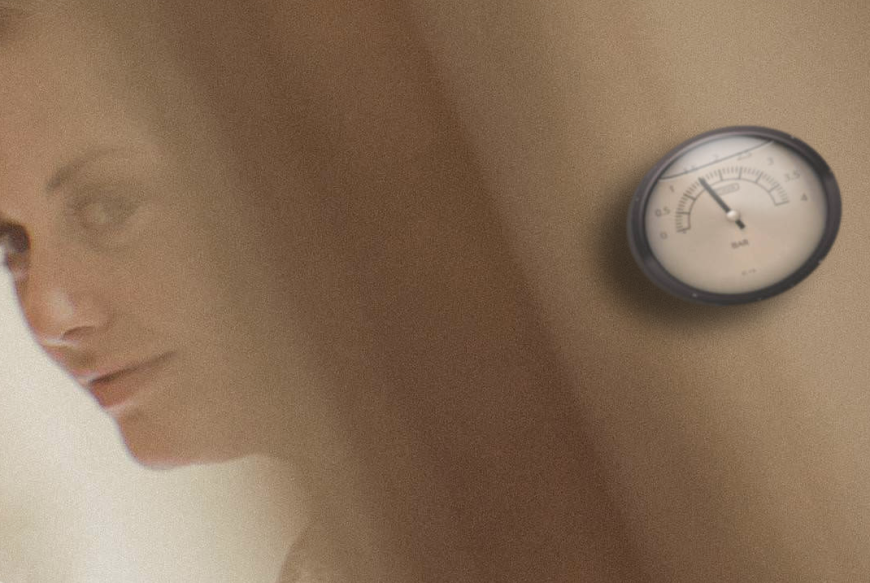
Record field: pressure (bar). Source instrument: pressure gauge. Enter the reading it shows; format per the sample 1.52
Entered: 1.5
